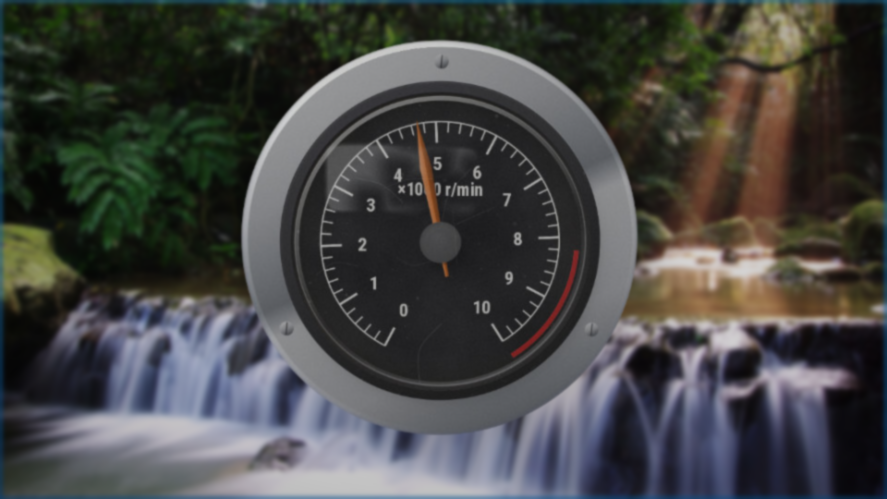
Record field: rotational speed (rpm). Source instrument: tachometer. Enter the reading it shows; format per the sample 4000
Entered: 4700
